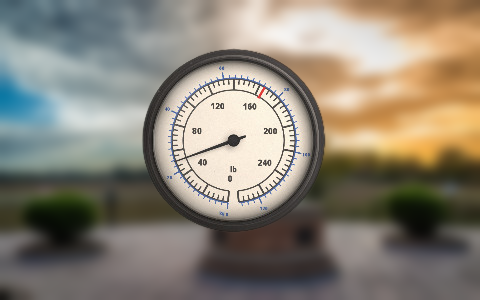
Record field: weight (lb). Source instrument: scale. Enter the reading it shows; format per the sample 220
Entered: 52
